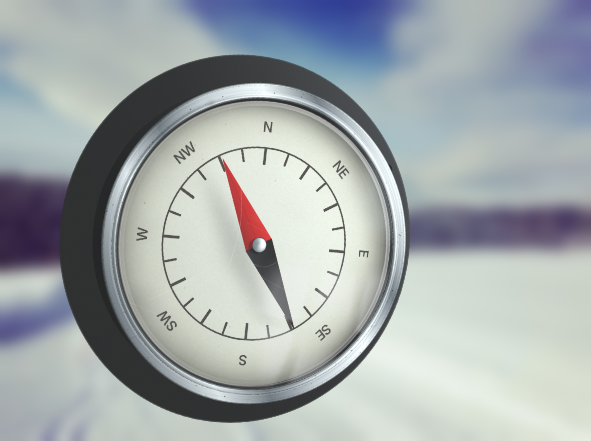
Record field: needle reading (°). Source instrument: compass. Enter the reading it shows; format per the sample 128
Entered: 330
